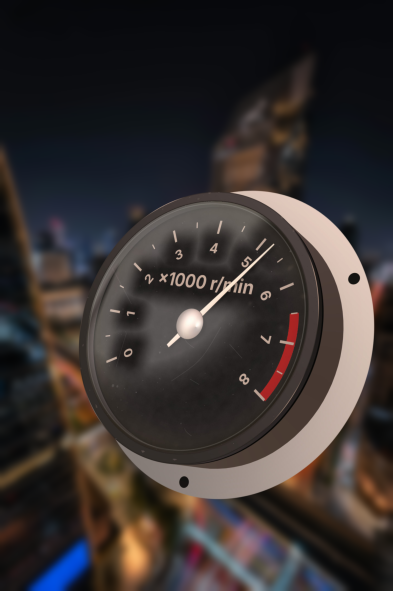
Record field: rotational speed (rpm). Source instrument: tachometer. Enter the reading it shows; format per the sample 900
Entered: 5250
